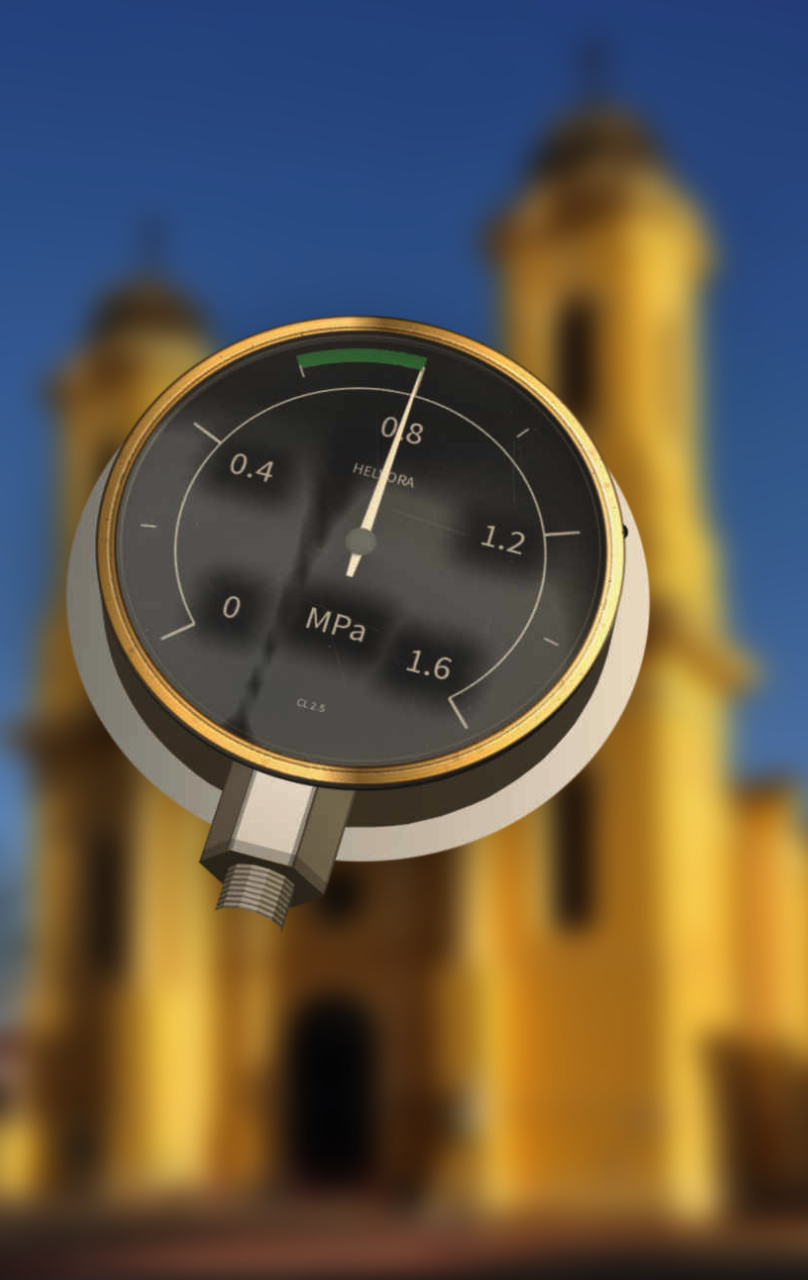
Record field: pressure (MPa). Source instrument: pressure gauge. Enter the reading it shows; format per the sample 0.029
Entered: 0.8
